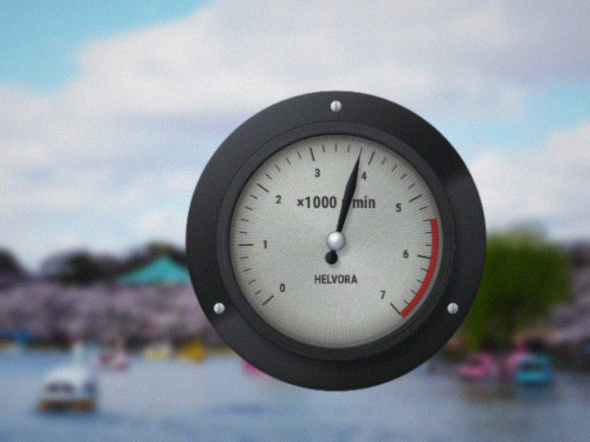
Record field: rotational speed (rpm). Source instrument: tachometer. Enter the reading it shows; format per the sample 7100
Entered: 3800
